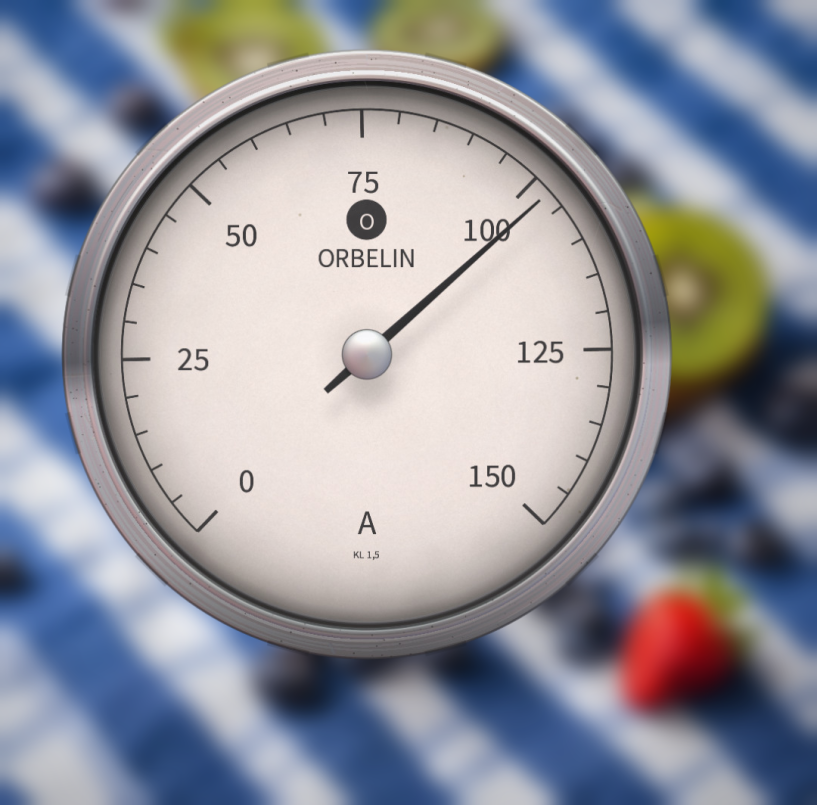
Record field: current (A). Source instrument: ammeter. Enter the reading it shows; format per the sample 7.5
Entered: 102.5
